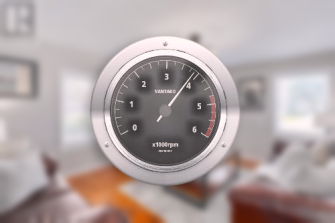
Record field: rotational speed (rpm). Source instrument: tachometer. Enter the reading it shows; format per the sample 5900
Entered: 3875
